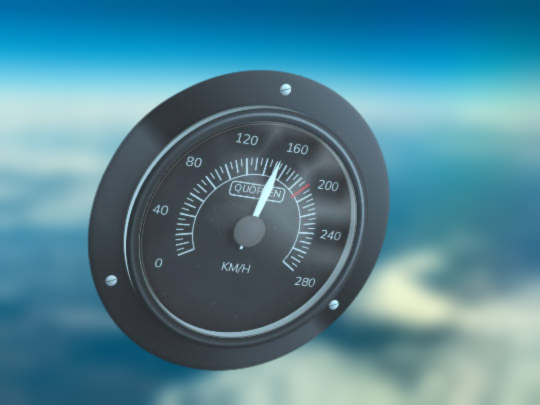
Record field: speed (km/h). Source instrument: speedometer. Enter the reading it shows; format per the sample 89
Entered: 150
